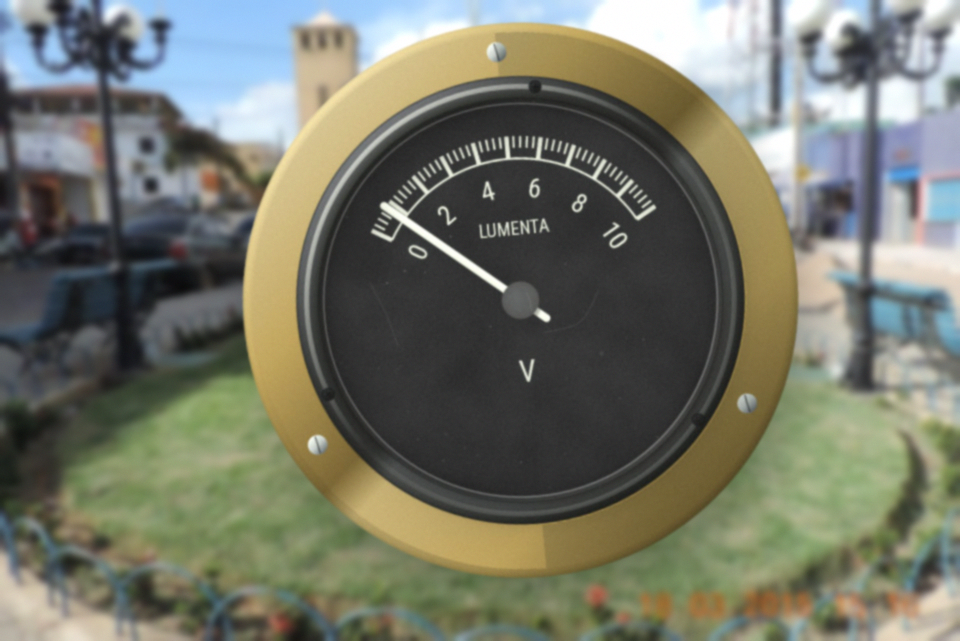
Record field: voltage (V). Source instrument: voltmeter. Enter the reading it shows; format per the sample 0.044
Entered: 0.8
